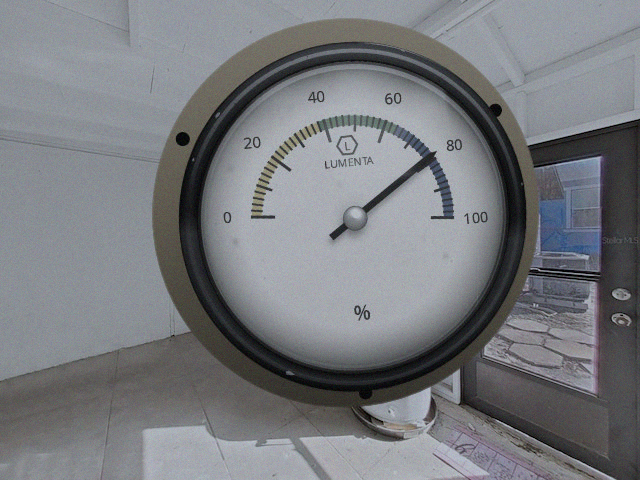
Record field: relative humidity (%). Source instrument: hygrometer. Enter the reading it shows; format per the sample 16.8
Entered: 78
